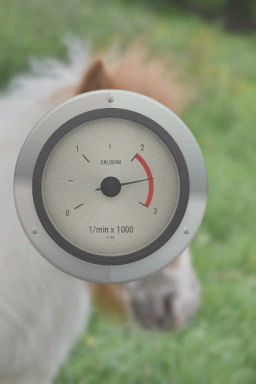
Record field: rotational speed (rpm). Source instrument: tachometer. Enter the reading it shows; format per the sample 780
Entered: 2500
